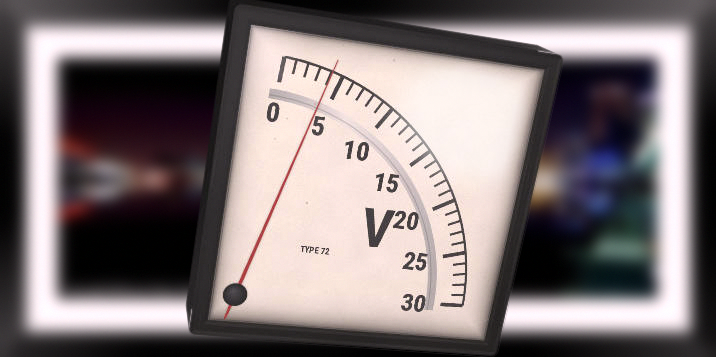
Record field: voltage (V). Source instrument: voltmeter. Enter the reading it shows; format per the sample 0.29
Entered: 4
